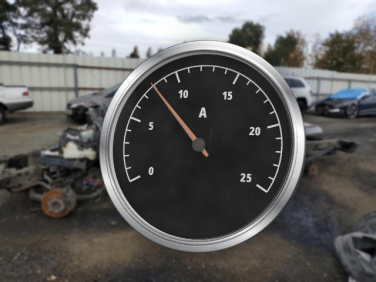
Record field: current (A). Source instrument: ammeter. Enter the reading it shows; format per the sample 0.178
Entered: 8
